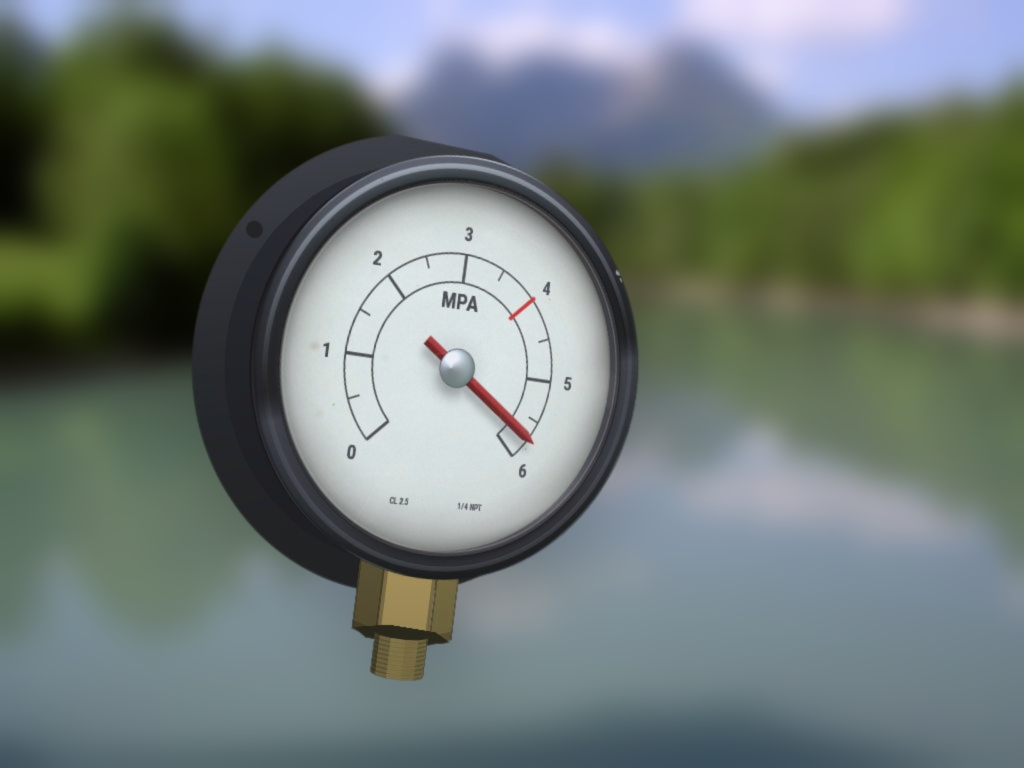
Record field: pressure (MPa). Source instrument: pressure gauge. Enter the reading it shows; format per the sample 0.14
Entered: 5.75
